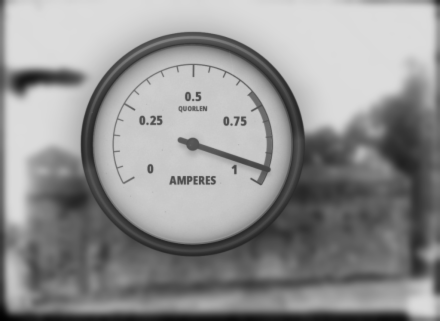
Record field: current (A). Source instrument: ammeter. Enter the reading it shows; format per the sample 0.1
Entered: 0.95
